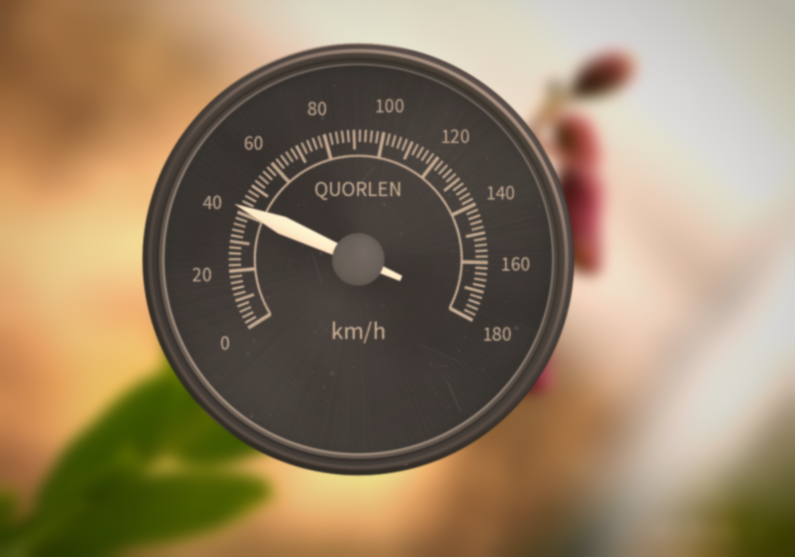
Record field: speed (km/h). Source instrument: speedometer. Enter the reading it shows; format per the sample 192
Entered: 42
